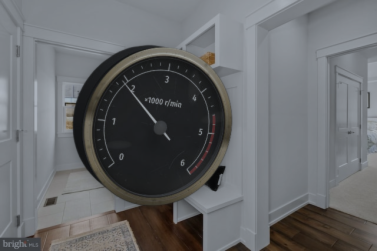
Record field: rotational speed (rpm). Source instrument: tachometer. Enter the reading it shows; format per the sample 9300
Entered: 1900
